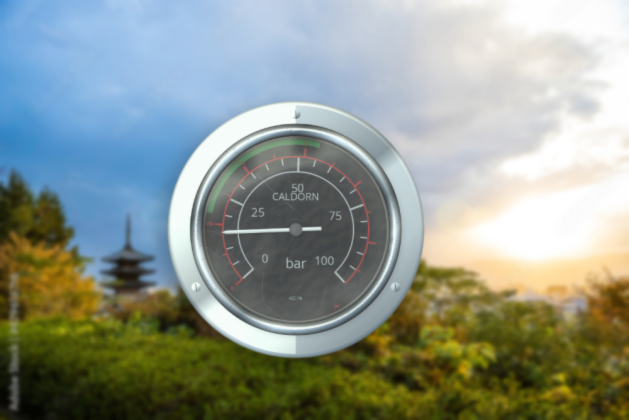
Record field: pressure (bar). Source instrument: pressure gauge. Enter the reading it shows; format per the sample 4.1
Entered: 15
